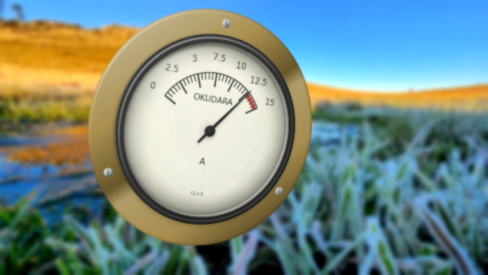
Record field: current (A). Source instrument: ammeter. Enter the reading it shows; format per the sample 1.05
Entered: 12.5
